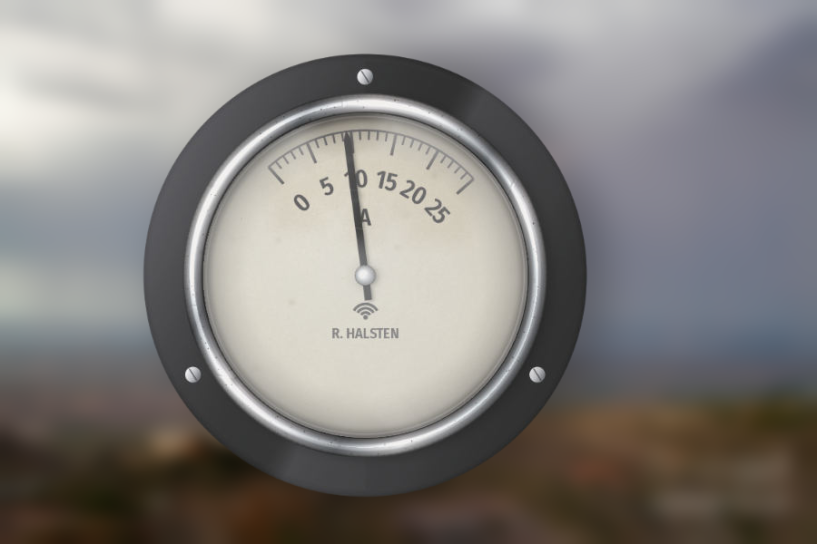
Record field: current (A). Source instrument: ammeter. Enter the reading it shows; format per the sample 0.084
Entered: 9.5
